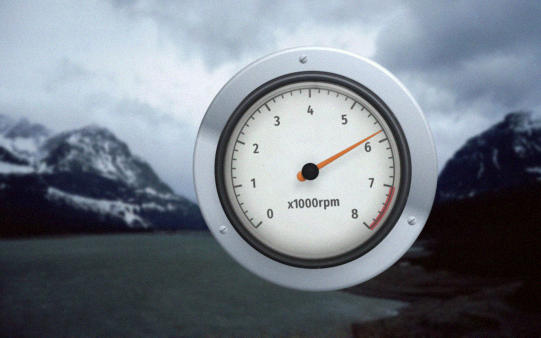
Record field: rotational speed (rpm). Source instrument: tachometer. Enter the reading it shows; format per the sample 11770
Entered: 5800
